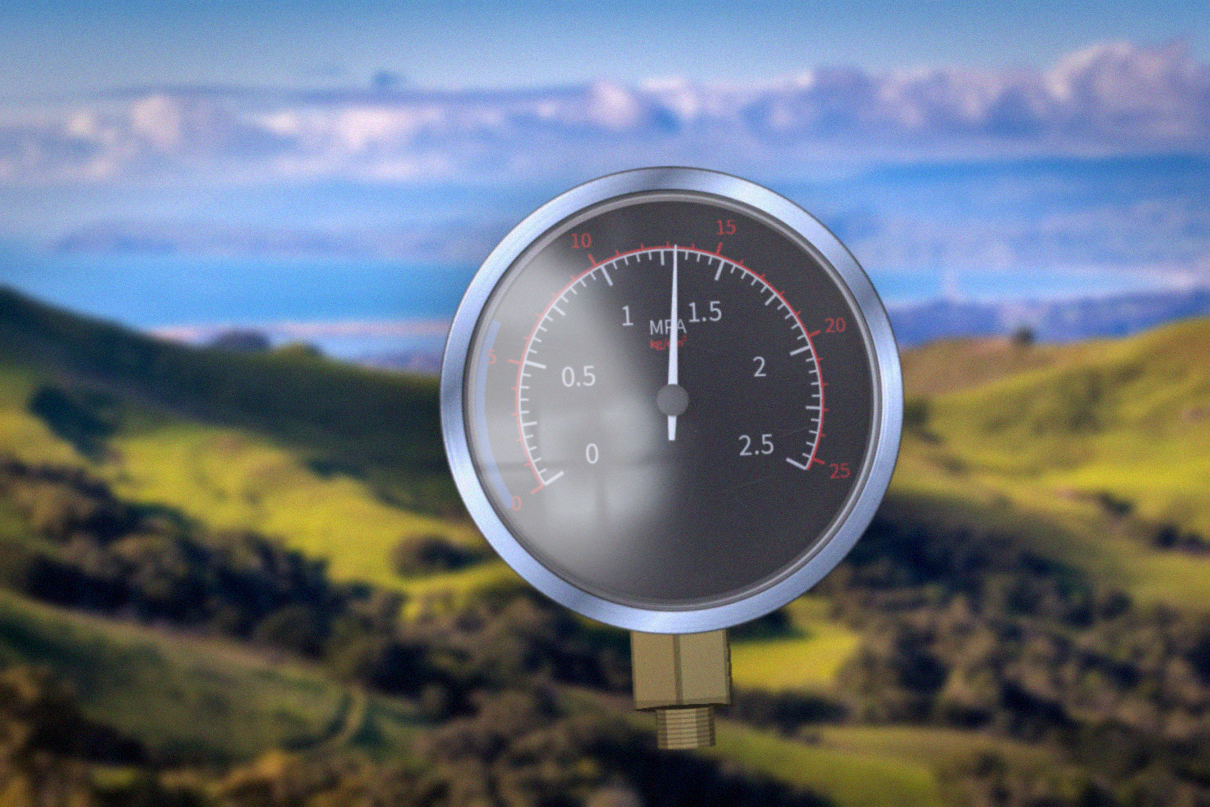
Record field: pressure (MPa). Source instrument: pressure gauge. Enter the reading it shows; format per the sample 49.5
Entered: 1.3
